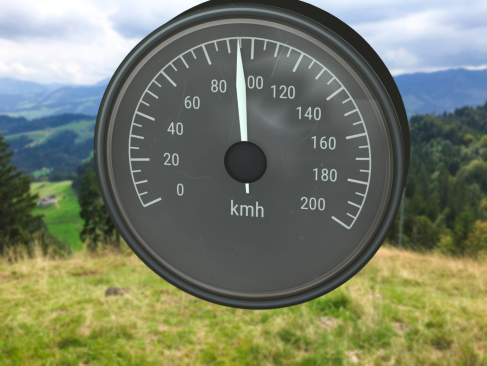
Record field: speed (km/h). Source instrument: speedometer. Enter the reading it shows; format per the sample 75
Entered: 95
